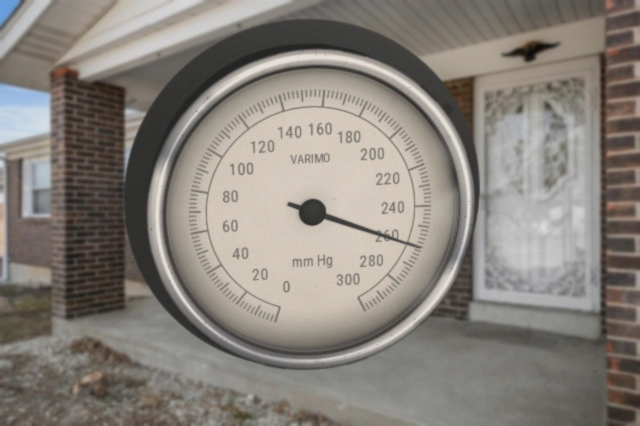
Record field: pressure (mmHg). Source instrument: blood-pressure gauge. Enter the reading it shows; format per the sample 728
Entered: 260
